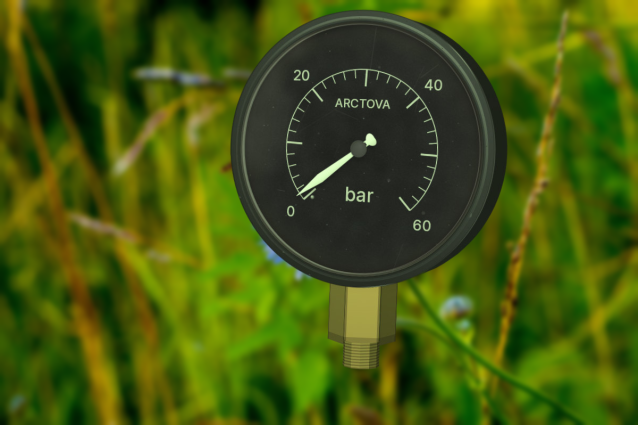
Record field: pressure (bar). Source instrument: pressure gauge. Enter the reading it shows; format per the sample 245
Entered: 1
